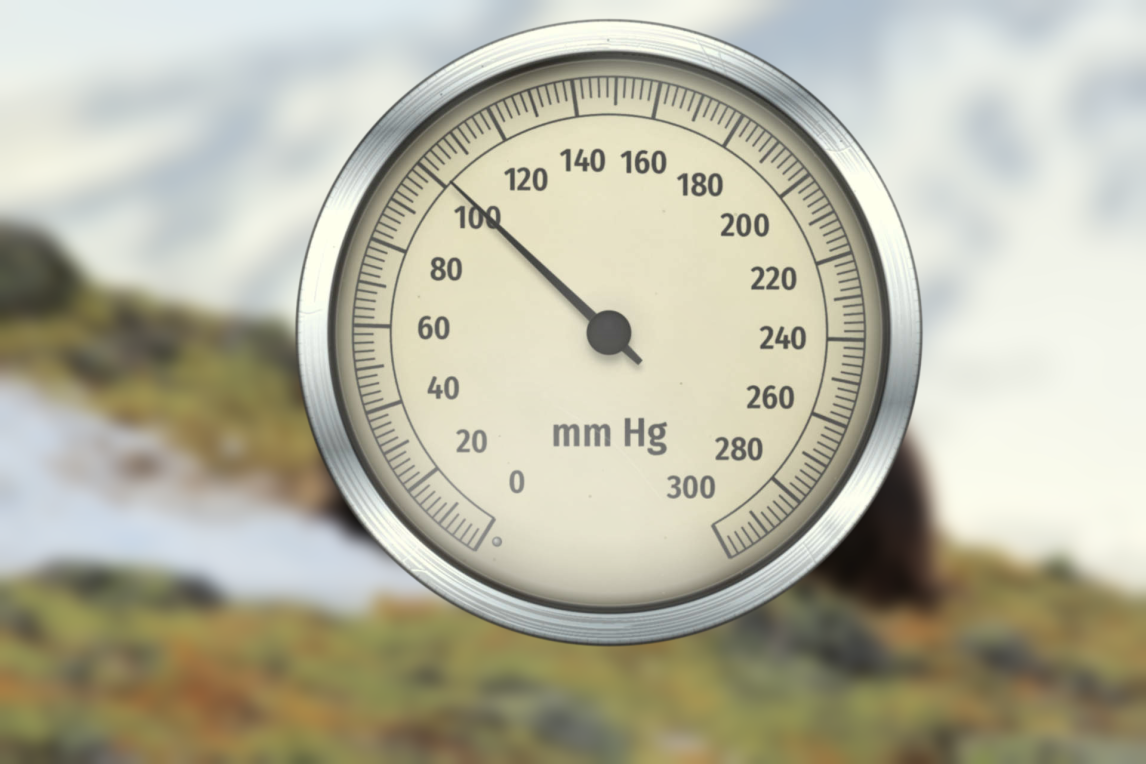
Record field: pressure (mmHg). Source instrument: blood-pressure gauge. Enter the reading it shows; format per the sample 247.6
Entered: 102
